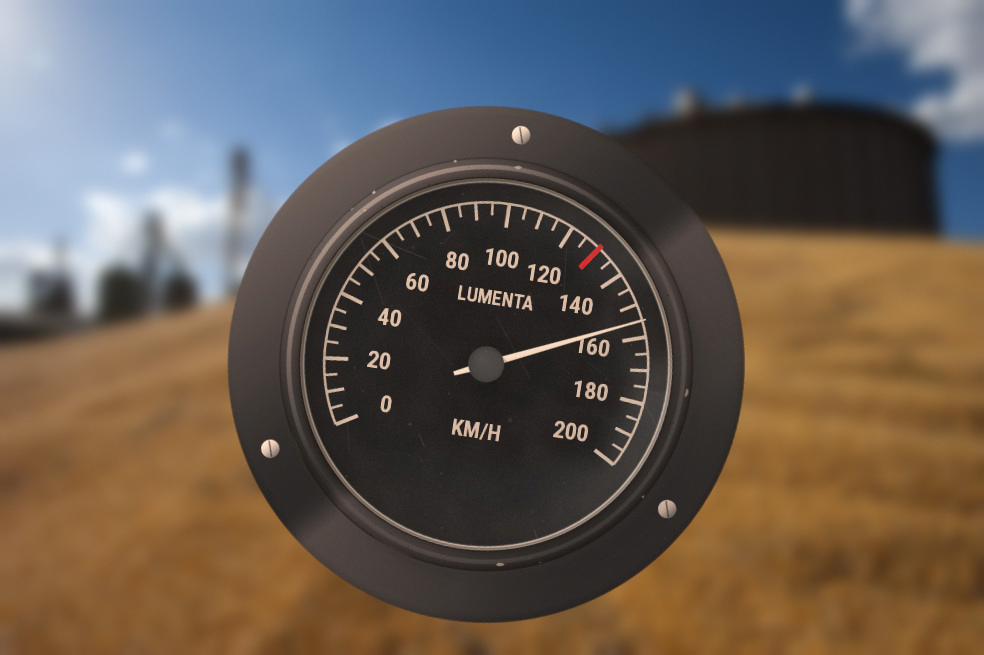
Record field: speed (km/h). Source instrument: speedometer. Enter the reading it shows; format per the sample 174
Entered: 155
